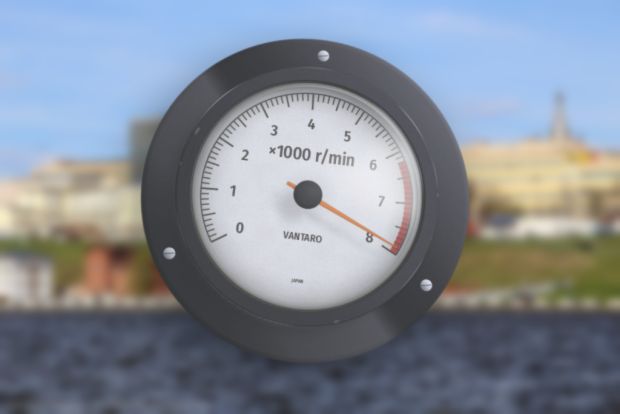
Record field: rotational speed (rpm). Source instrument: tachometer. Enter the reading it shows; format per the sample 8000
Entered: 7900
